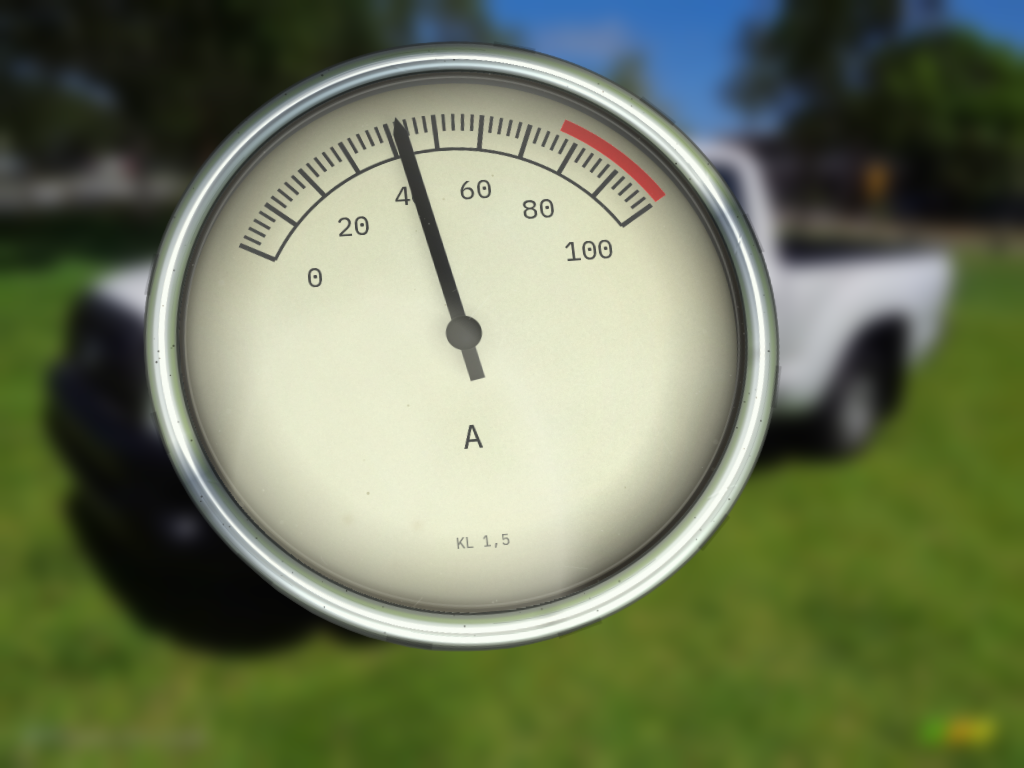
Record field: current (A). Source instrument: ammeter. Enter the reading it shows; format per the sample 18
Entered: 42
